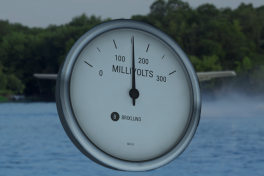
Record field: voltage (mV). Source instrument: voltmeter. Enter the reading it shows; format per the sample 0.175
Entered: 150
